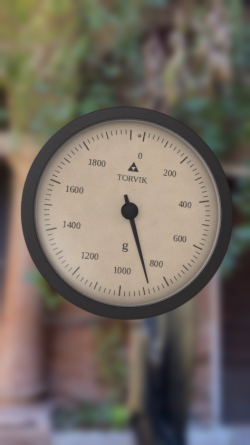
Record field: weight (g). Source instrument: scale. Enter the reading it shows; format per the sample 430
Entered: 880
